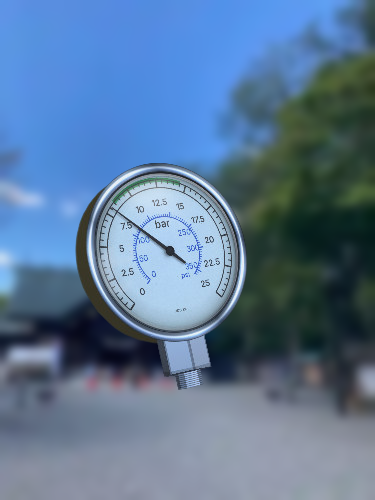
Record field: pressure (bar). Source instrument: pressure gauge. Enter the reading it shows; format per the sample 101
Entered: 8
